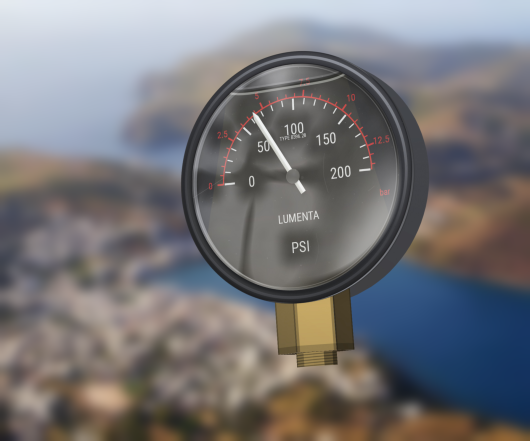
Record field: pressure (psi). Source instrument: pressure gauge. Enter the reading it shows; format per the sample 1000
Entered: 65
